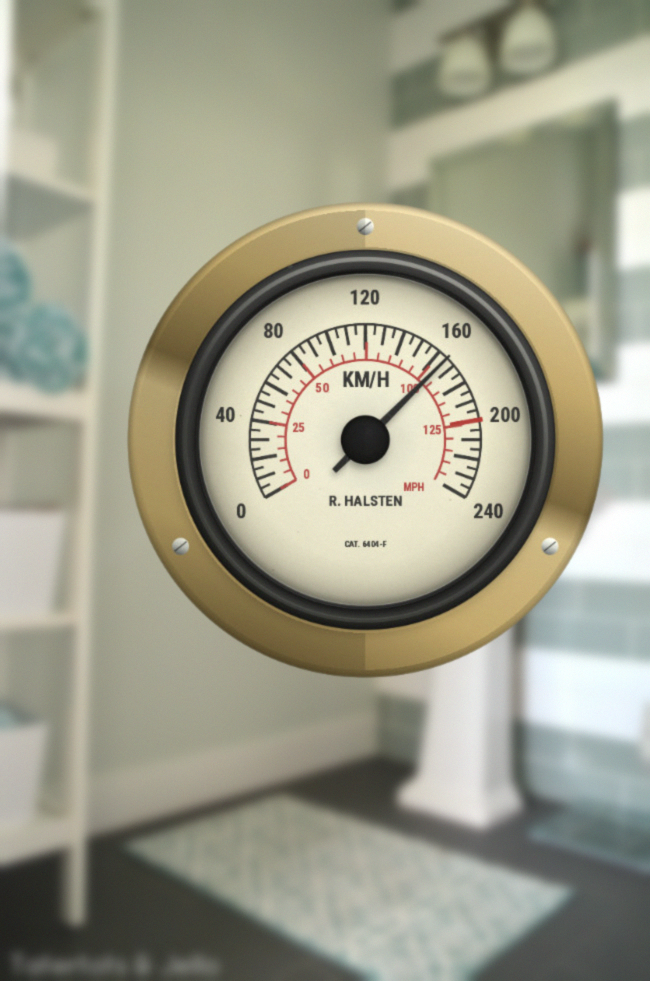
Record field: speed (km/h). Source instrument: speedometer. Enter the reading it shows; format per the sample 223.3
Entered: 165
